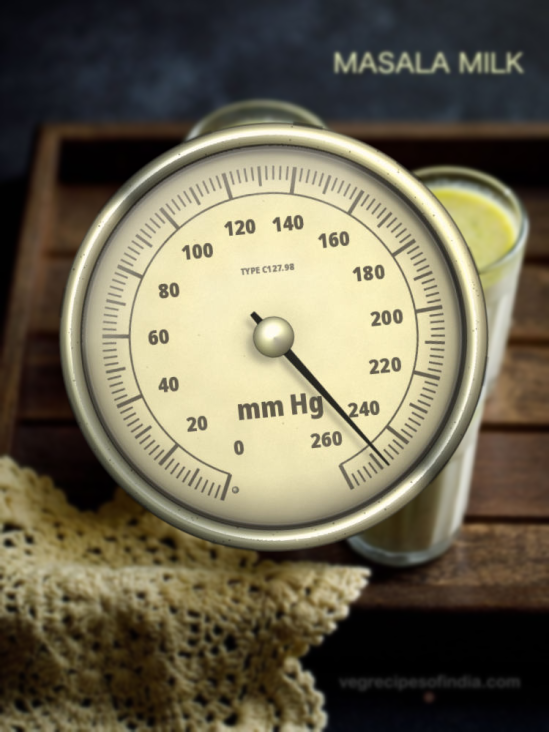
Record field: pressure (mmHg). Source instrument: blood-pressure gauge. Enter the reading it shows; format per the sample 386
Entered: 248
